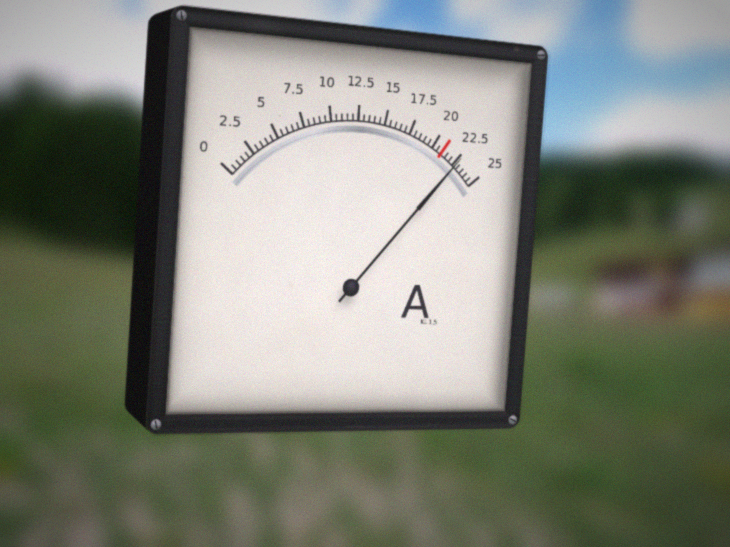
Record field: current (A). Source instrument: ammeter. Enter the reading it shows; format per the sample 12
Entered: 22.5
